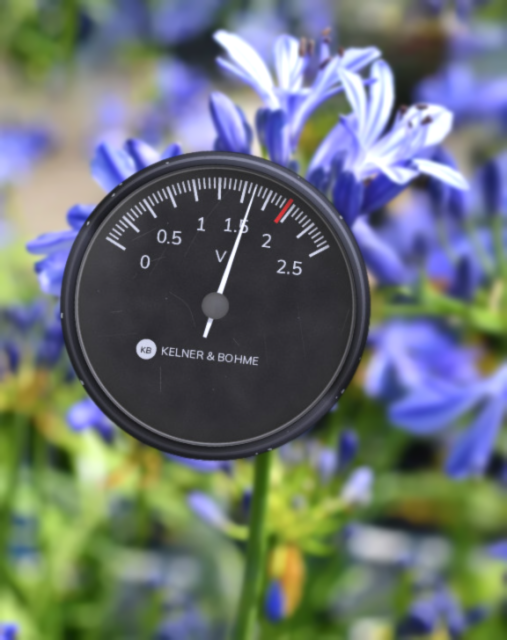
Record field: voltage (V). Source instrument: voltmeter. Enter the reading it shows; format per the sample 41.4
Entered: 1.6
